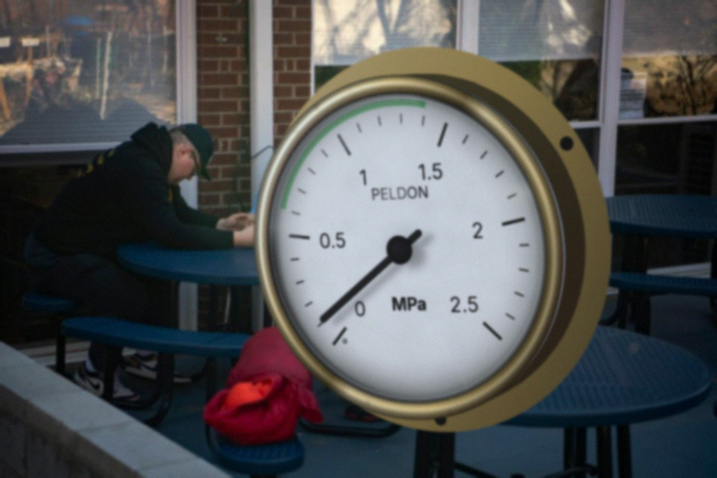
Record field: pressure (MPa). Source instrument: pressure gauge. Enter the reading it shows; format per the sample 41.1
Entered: 0.1
